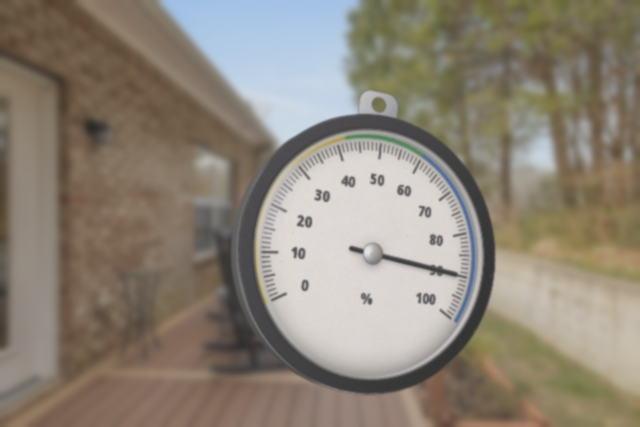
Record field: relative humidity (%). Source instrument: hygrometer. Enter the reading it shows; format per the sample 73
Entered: 90
